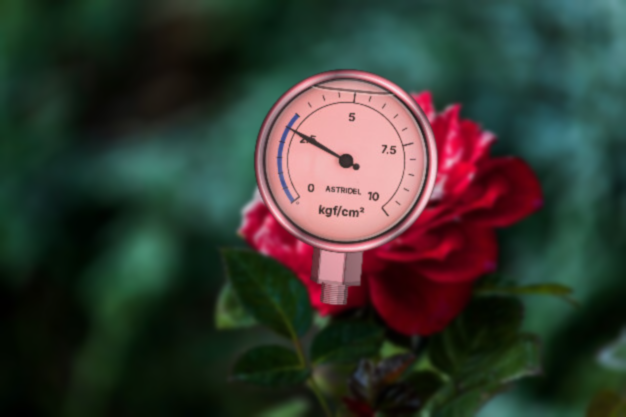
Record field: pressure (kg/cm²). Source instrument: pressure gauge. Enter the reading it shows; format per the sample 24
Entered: 2.5
